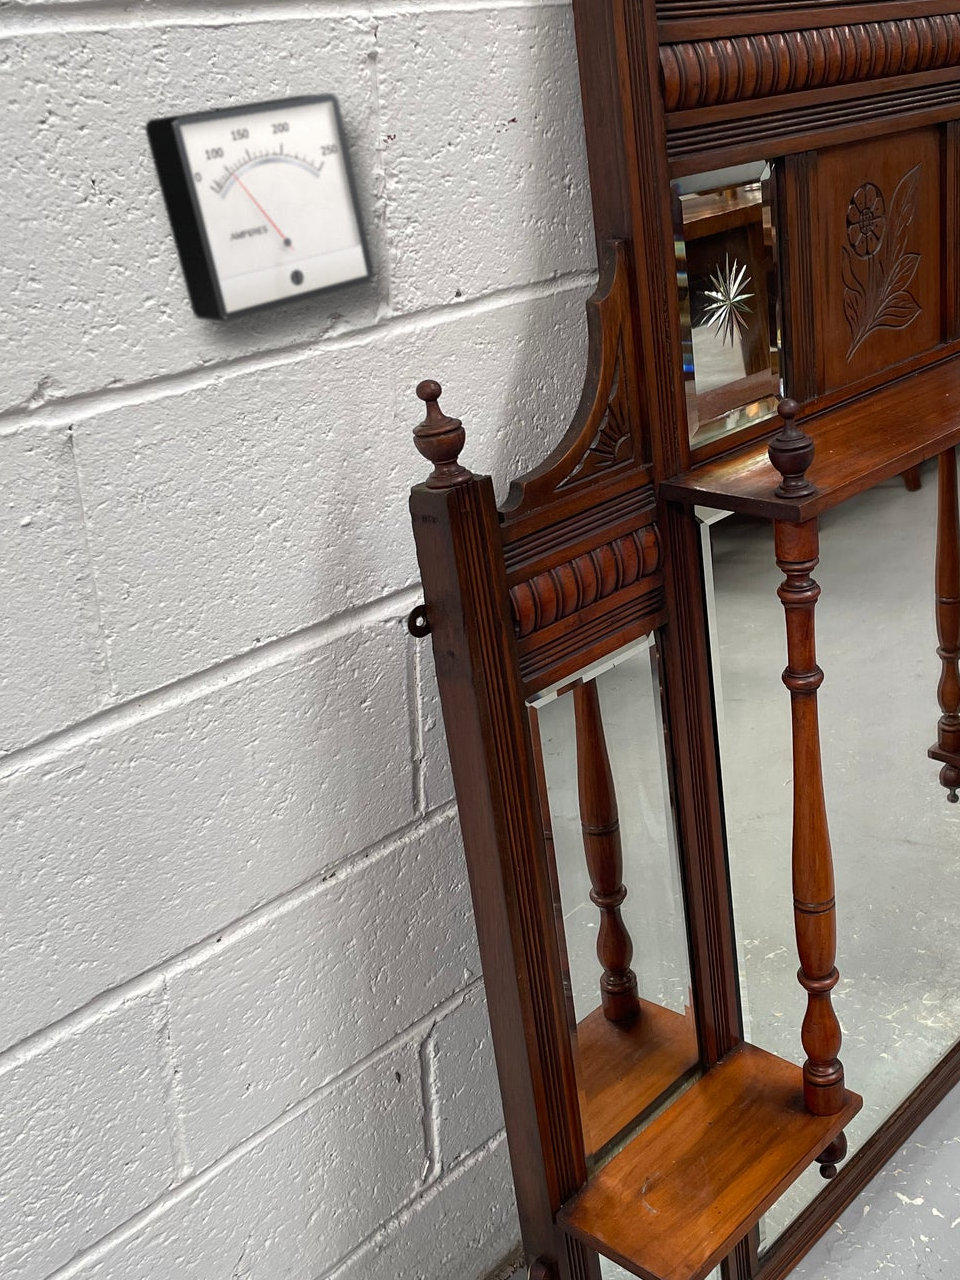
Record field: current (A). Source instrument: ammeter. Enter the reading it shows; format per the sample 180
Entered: 100
